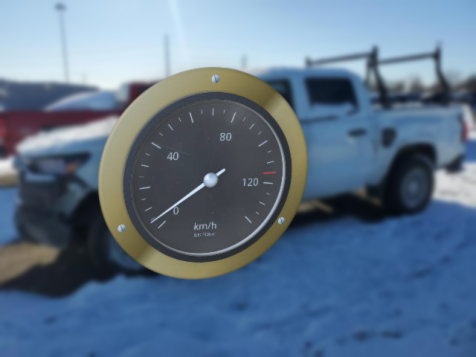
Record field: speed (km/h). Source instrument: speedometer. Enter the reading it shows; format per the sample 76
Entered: 5
